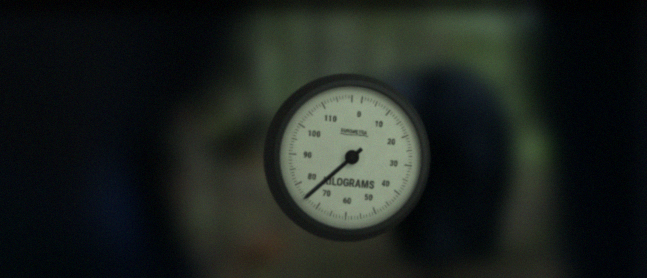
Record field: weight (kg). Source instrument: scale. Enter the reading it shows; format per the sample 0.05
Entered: 75
